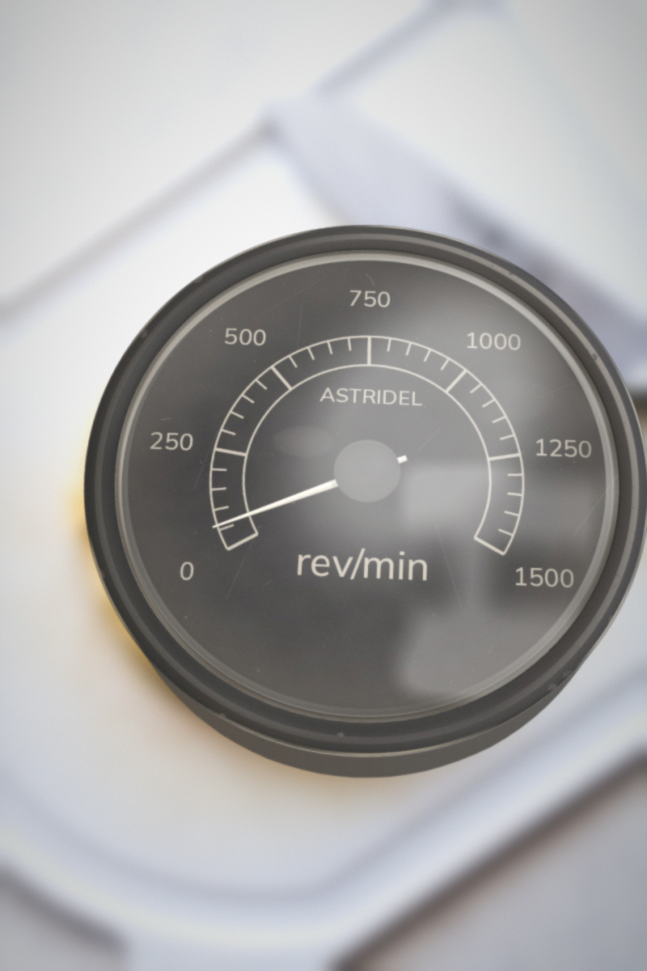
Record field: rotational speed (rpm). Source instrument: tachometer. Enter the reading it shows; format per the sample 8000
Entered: 50
